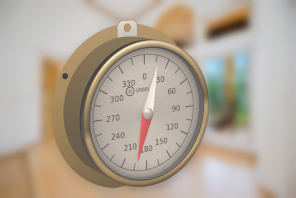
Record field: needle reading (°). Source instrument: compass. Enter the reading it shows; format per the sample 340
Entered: 195
